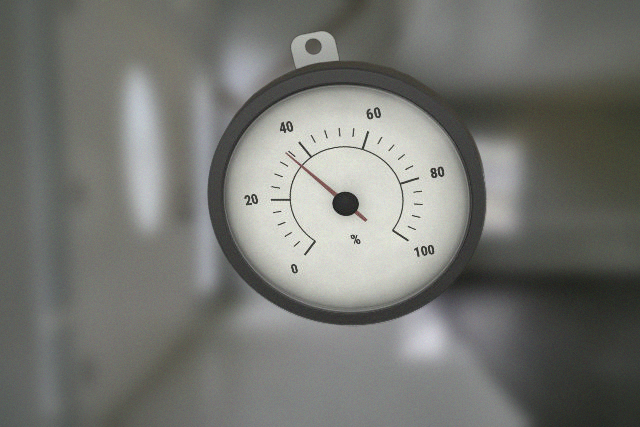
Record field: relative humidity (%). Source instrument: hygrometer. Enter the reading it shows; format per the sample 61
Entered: 36
